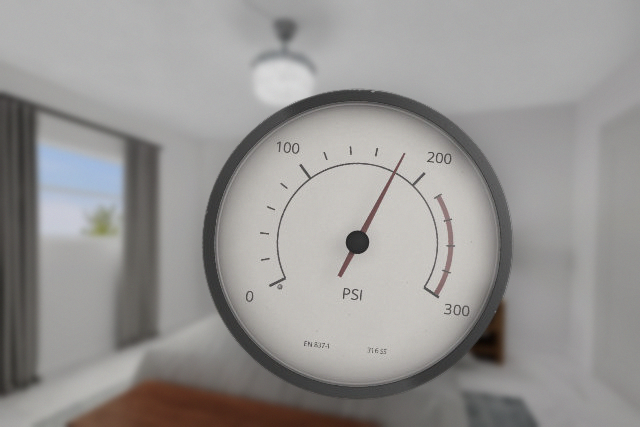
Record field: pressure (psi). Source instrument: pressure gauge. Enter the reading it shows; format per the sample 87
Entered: 180
